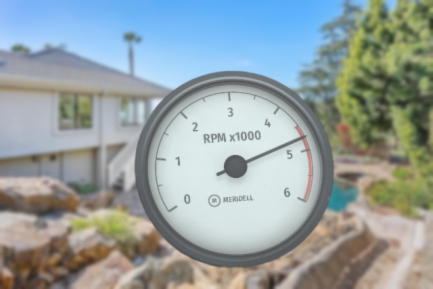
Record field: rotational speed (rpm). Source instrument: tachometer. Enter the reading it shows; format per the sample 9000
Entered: 4750
